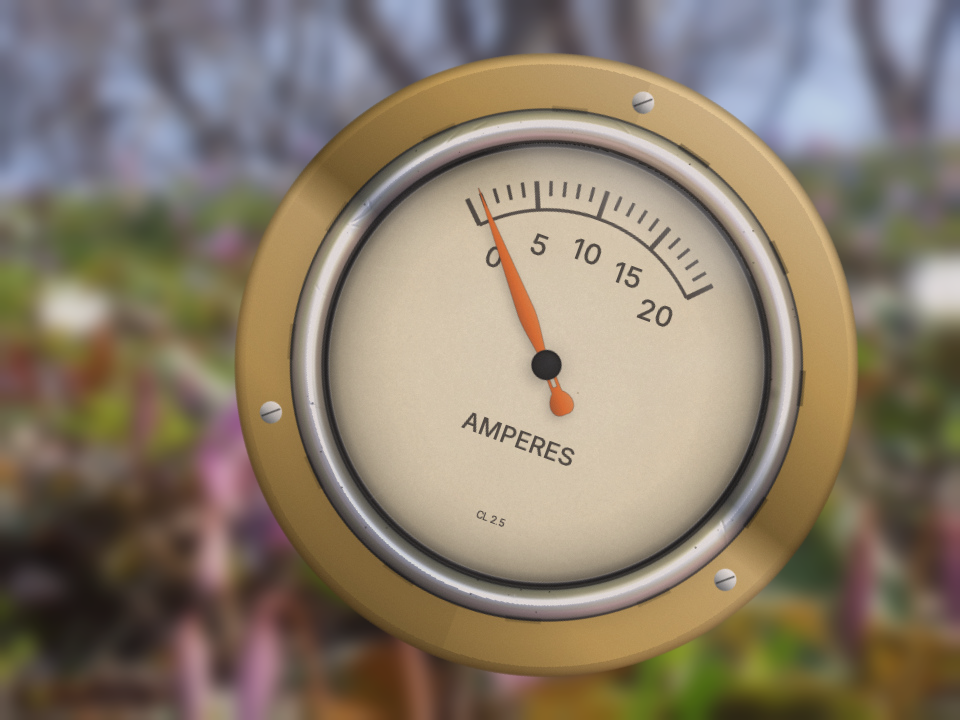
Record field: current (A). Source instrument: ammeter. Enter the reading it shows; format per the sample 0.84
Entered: 1
